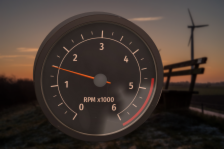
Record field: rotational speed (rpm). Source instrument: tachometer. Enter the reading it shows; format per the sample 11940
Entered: 1500
